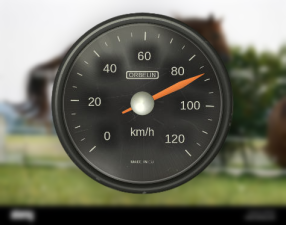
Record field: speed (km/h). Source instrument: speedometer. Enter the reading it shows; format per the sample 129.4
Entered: 87.5
